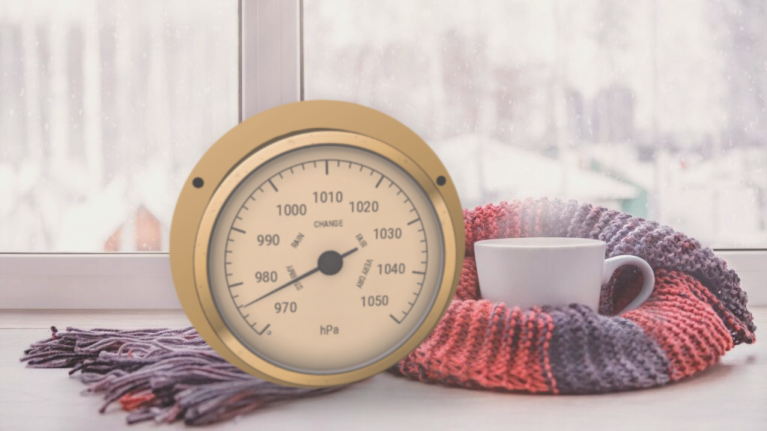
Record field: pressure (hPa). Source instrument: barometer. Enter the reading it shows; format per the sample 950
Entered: 976
